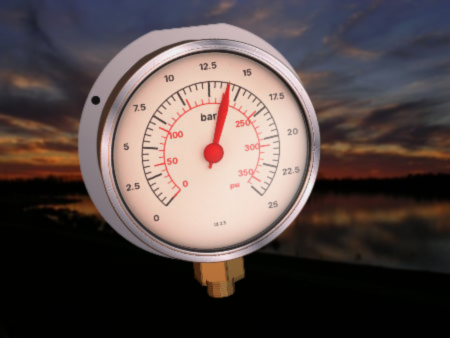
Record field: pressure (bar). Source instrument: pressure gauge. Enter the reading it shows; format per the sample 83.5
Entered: 14
